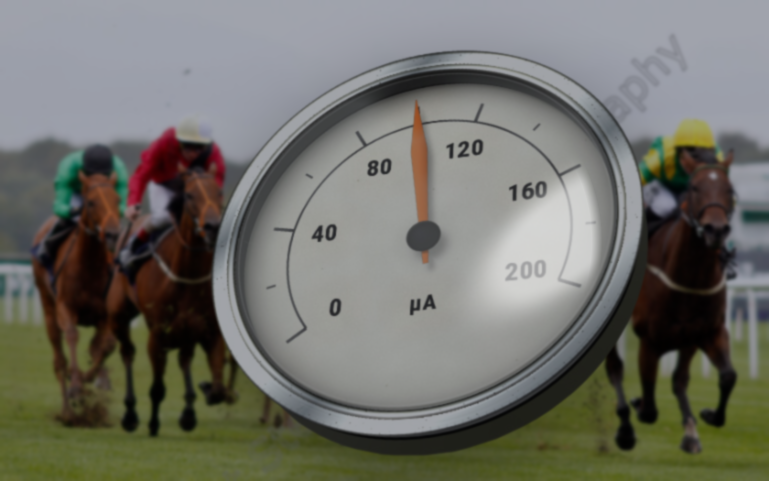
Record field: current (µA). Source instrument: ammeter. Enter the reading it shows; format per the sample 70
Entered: 100
